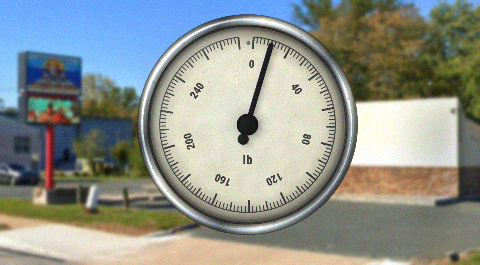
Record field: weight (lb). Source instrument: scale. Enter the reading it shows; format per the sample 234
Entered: 10
